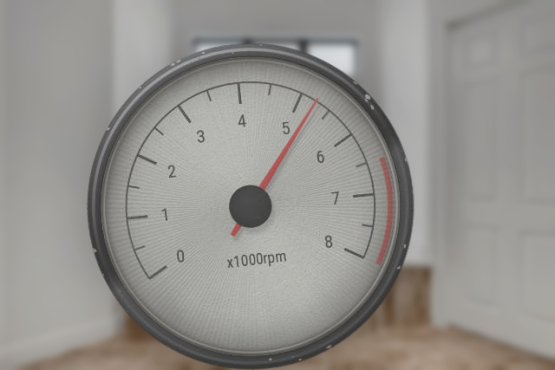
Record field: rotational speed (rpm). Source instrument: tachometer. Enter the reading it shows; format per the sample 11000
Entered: 5250
